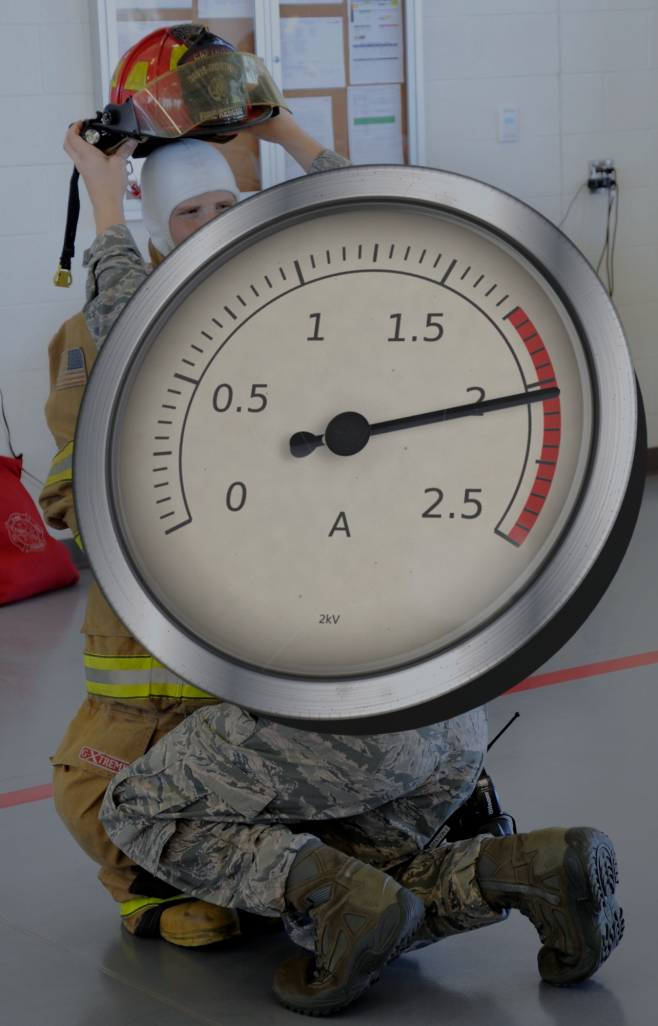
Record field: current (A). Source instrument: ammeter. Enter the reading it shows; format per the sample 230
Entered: 2.05
